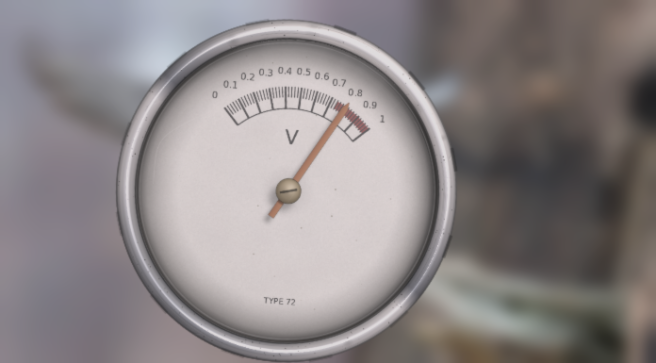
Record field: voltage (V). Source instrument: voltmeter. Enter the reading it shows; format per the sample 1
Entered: 0.8
